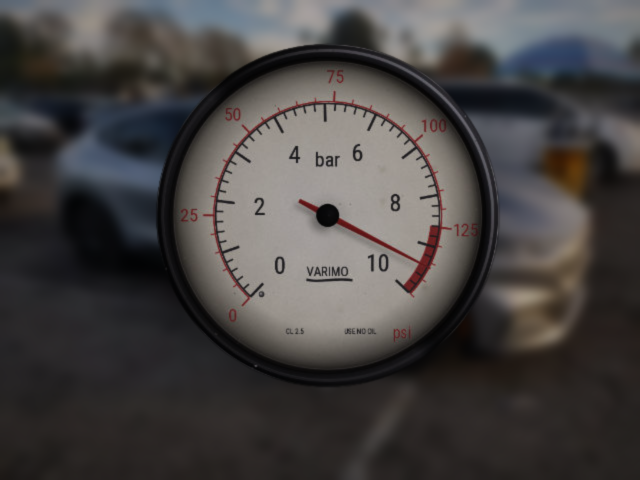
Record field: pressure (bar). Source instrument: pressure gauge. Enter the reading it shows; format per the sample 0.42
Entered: 9.4
